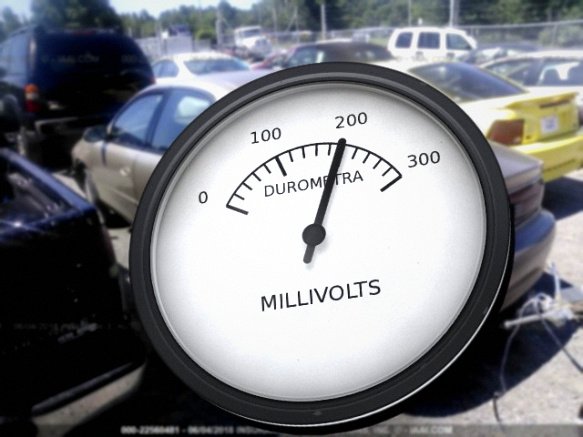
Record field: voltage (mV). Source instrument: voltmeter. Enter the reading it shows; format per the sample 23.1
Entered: 200
